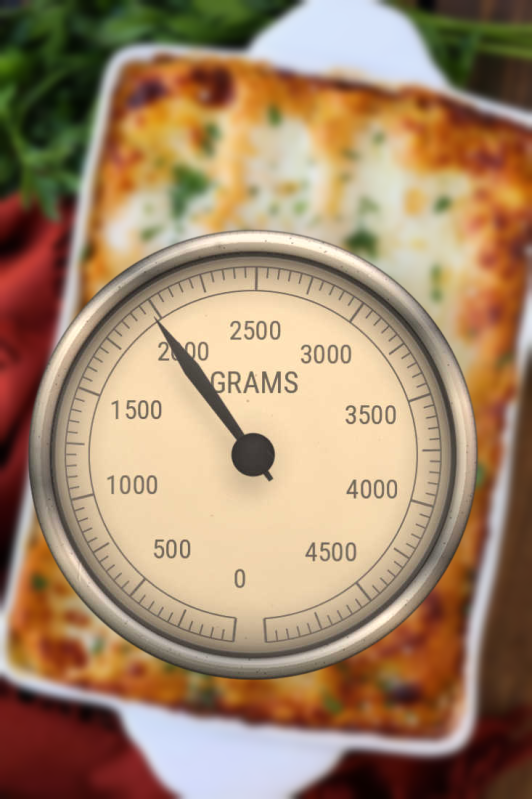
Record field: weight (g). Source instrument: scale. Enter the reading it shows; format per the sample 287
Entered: 1975
